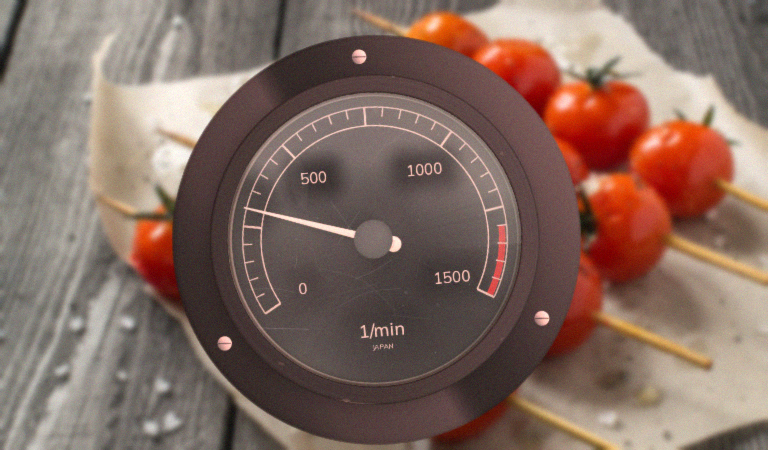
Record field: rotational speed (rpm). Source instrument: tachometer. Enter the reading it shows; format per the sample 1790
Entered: 300
